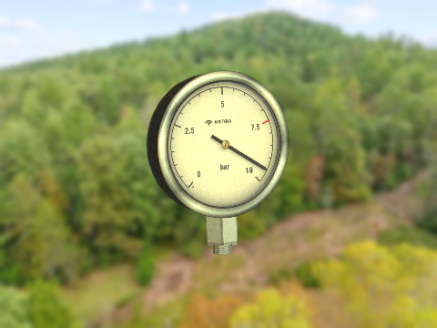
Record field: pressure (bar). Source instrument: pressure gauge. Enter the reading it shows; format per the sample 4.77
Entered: 9.5
